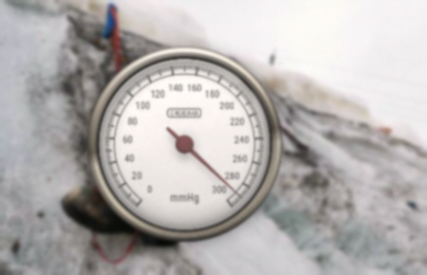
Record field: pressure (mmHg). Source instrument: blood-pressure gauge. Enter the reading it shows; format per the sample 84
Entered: 290
